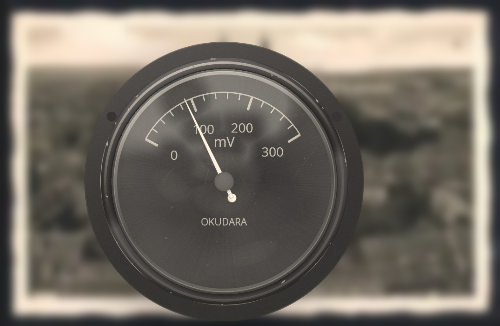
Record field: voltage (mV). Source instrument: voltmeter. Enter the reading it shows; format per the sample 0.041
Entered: 90
